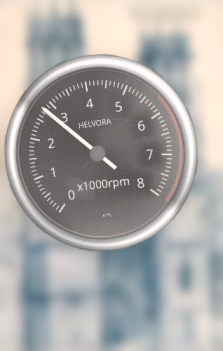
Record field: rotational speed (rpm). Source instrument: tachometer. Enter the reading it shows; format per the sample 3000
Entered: 2800
